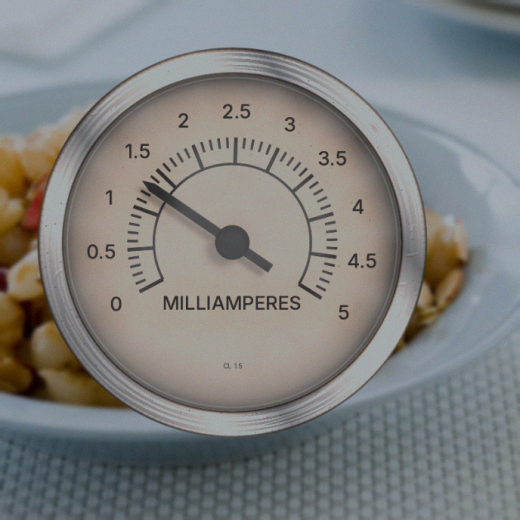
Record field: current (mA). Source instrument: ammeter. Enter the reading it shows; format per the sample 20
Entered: 1.3
